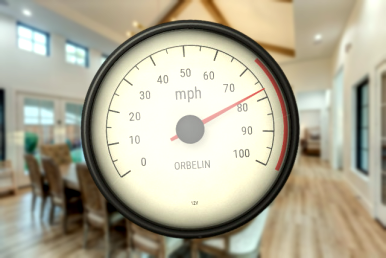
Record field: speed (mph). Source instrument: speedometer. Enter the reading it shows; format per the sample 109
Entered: 77.5
